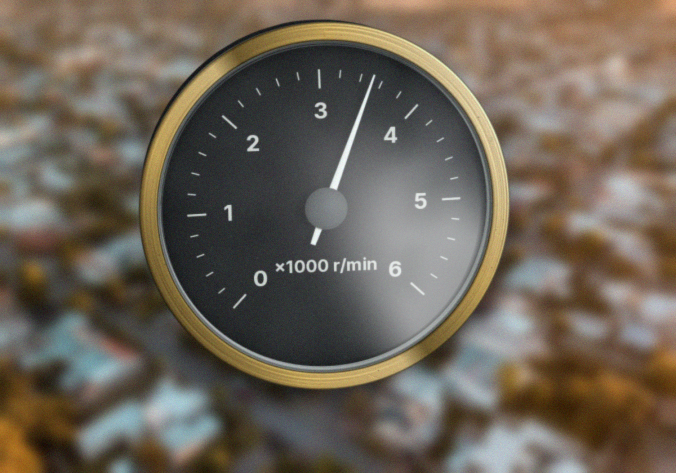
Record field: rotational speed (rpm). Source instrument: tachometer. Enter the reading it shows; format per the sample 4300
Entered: 3500
